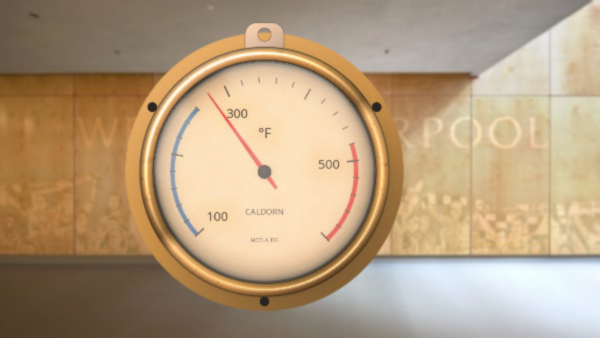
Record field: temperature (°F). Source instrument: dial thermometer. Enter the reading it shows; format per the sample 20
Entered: 280
